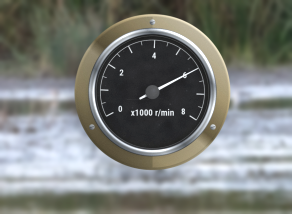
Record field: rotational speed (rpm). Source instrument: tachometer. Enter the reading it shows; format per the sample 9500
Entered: 6000
